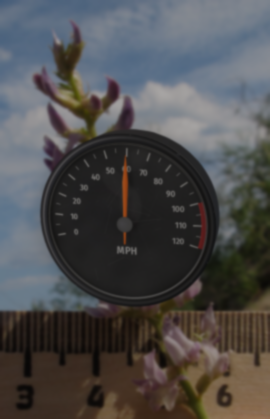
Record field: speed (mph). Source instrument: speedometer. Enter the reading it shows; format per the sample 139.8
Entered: 60
